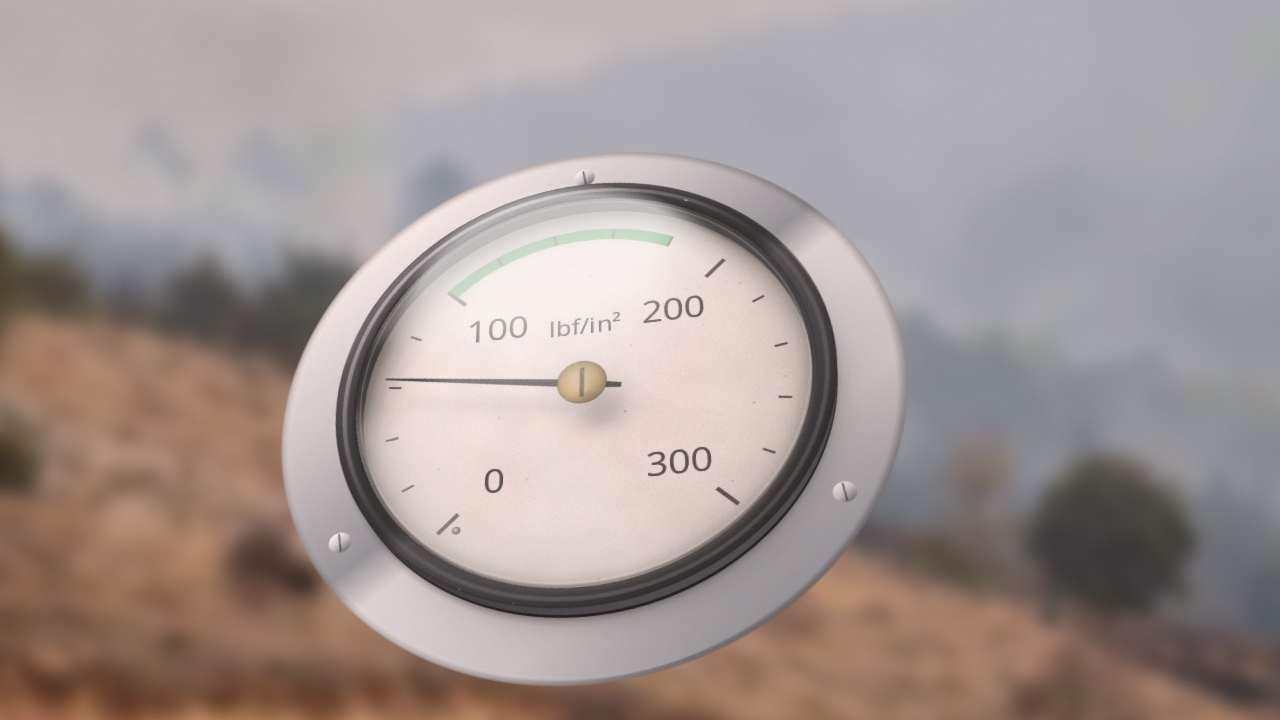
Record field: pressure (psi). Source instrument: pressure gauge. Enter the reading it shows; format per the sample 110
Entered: 60
